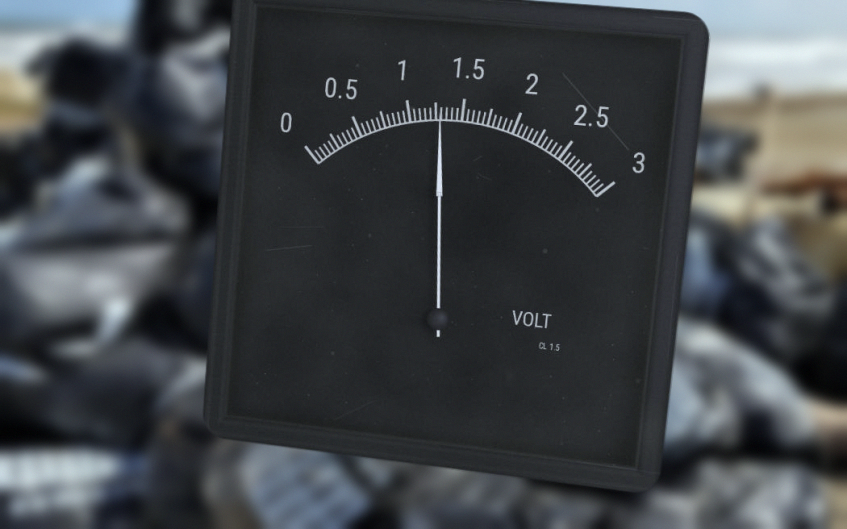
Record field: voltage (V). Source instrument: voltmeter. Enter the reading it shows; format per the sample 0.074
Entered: 1.3
